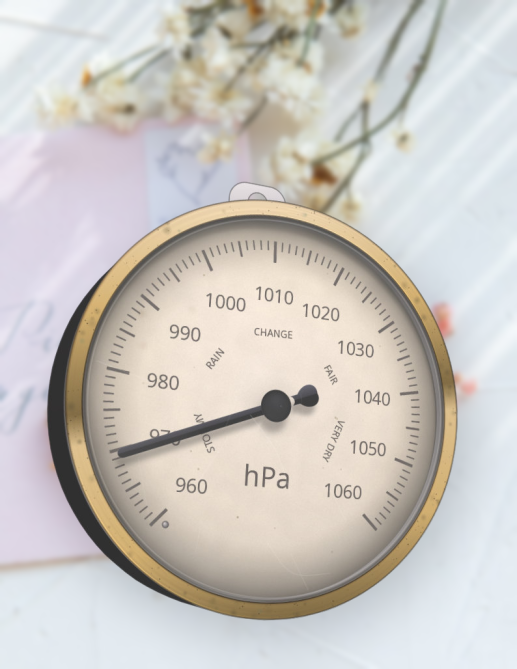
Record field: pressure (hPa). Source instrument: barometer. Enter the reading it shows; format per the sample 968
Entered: 969.5
